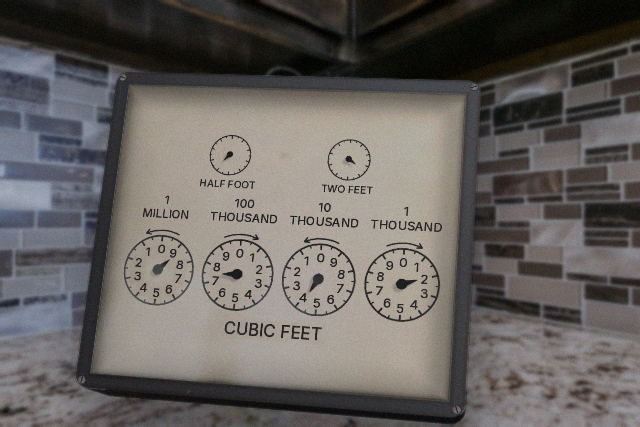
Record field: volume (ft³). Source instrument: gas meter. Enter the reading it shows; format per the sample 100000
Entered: 874200
